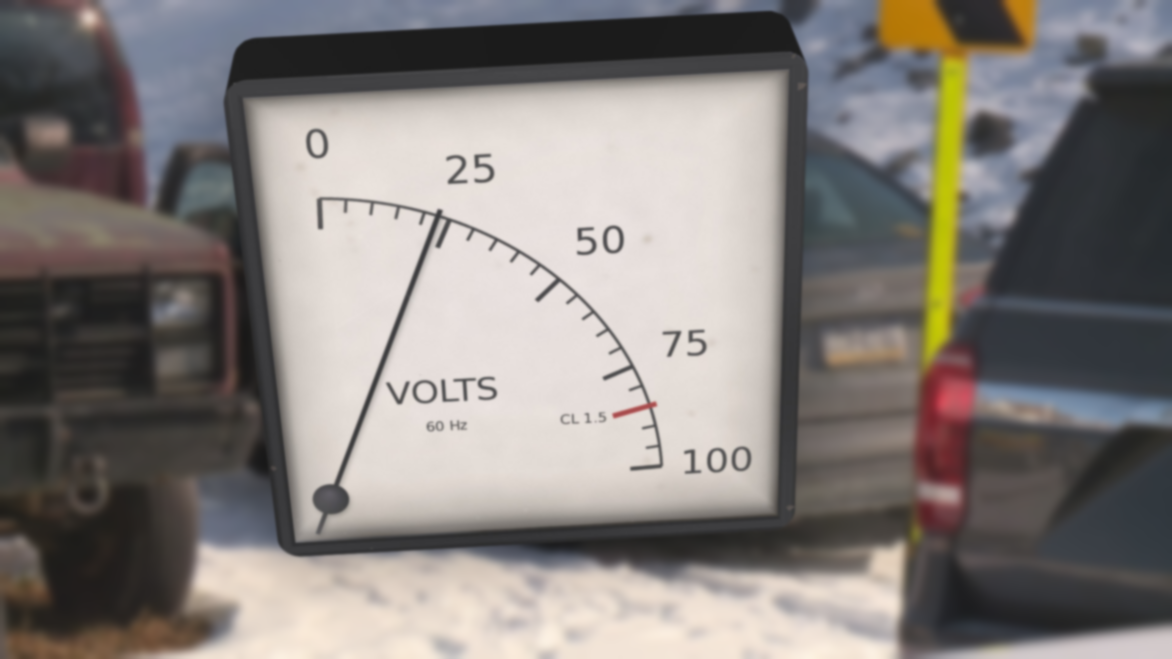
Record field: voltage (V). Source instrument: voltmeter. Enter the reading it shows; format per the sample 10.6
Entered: 22.5
